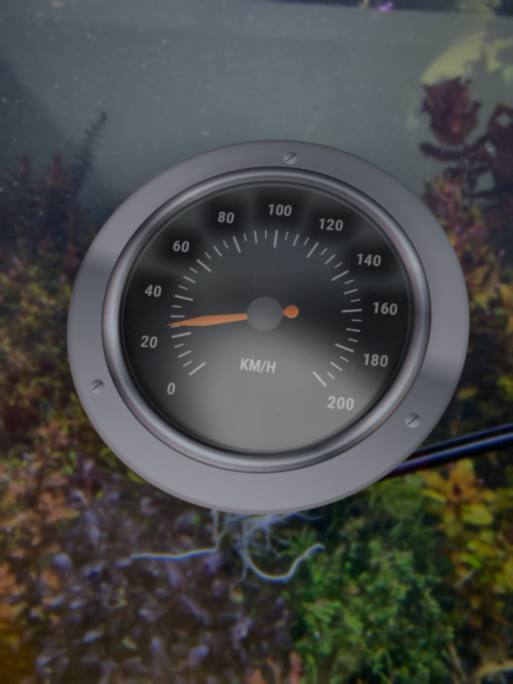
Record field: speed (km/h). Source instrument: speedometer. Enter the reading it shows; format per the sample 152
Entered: 25
